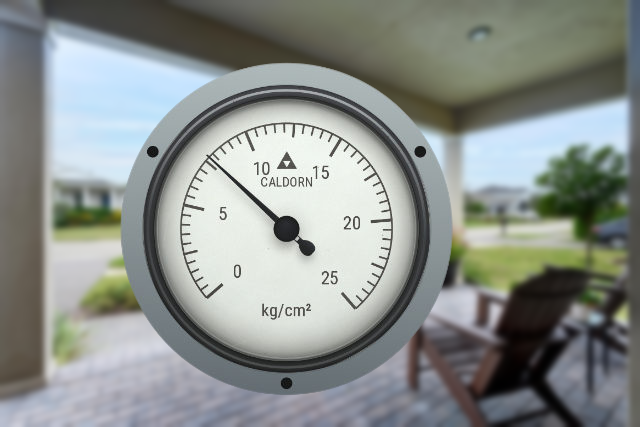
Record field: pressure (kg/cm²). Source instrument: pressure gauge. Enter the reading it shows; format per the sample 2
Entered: 7.75
